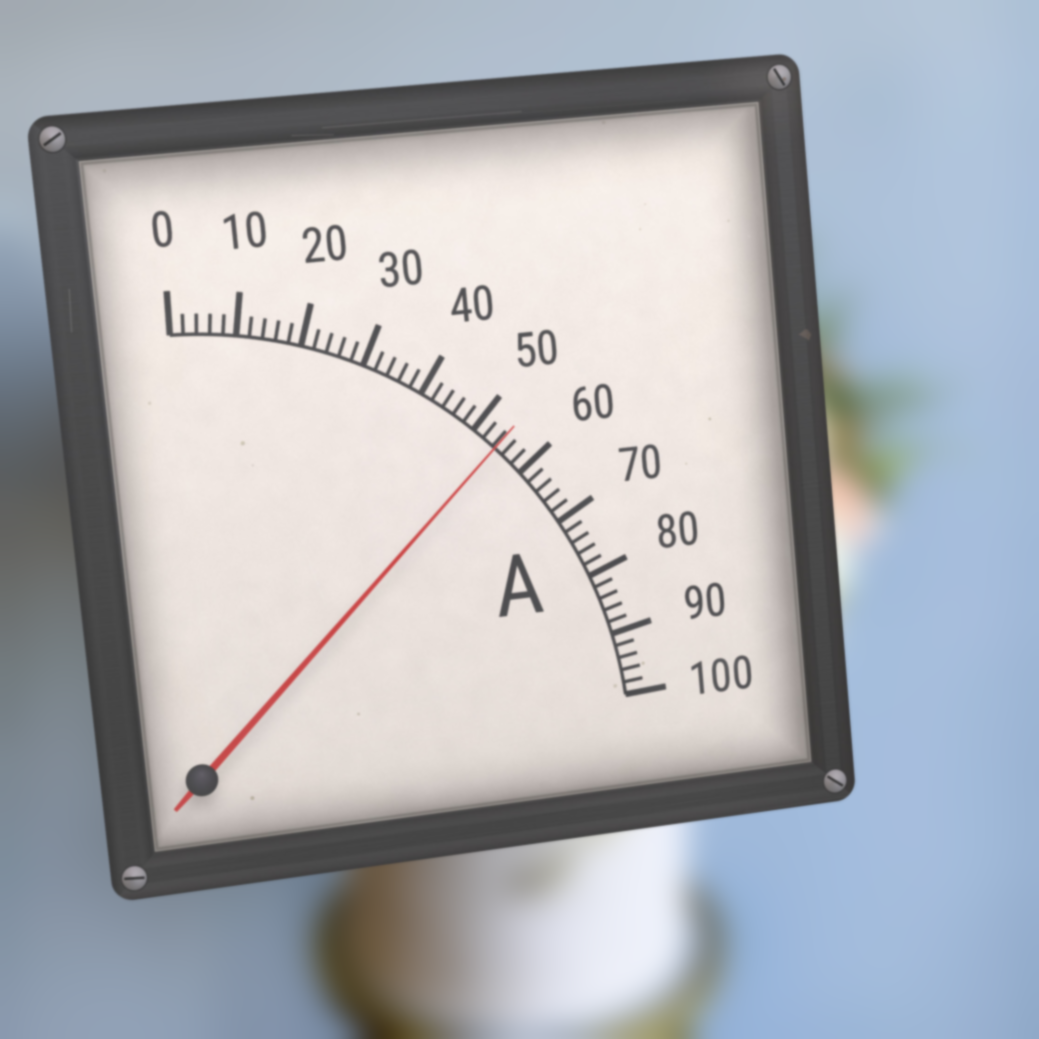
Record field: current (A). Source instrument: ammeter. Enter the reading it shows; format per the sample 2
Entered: 54
